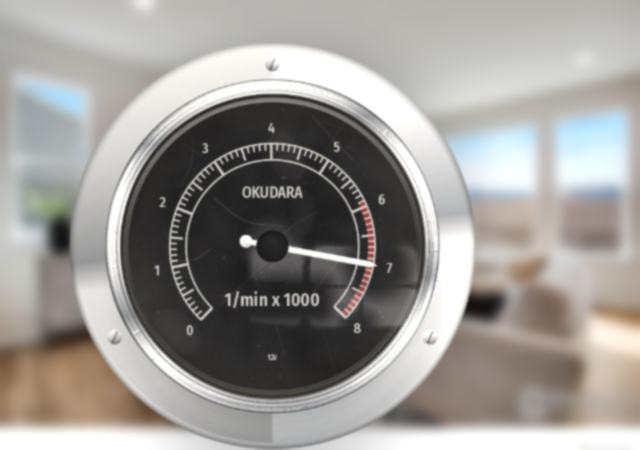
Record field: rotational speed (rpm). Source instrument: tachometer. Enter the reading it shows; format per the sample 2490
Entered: 7000
